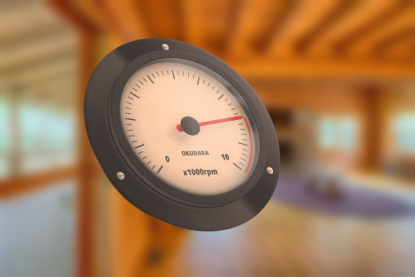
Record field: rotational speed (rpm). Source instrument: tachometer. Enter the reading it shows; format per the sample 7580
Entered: 8000
